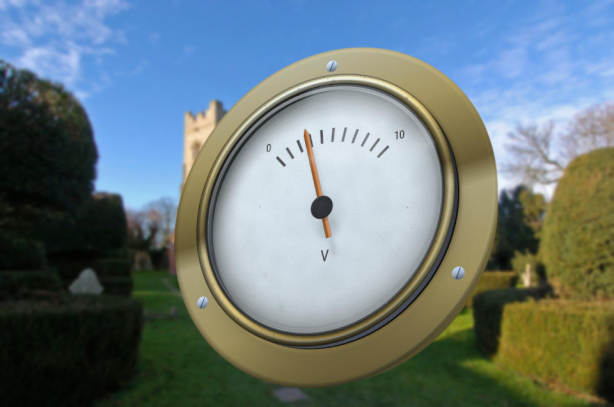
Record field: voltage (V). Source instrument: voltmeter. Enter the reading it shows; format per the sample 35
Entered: 3
